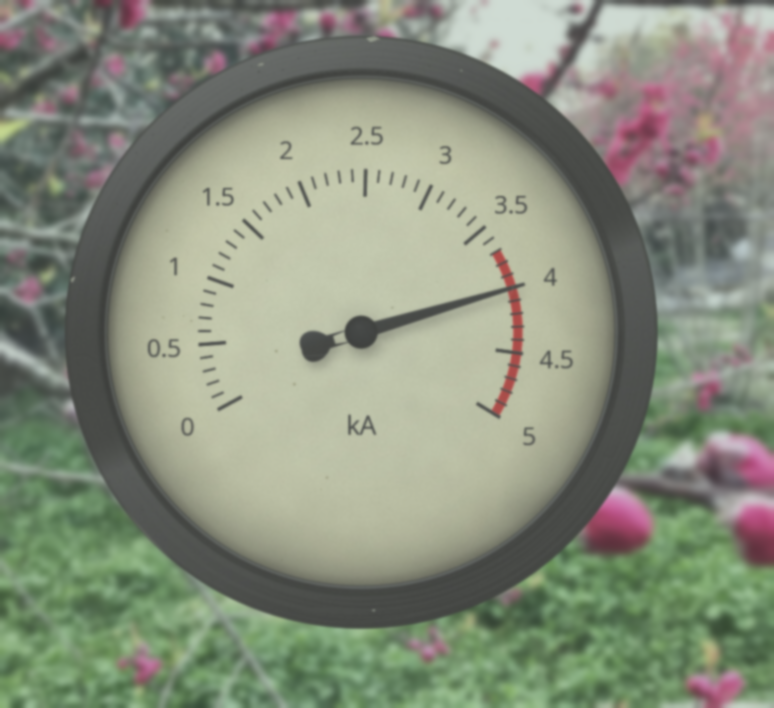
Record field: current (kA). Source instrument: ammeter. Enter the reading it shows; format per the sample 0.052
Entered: 4
